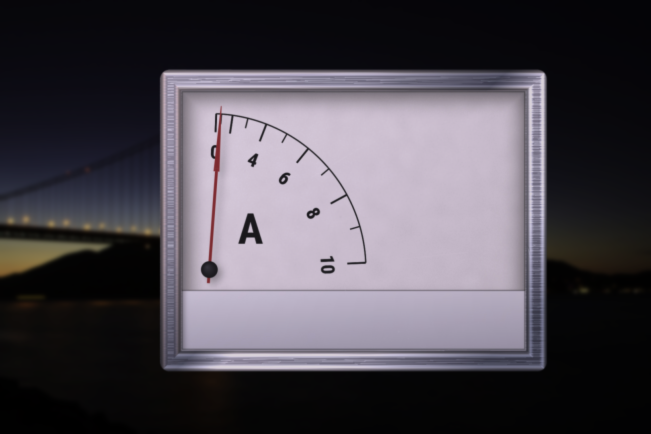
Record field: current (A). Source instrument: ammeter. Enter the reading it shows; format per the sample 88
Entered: 1
